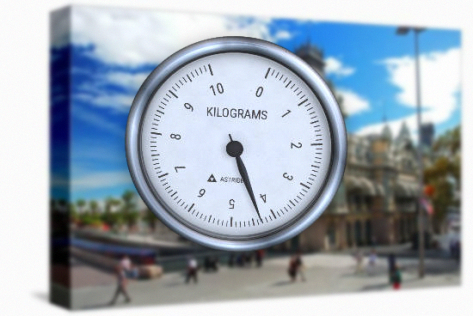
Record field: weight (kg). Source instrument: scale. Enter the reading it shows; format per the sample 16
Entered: 4.3
